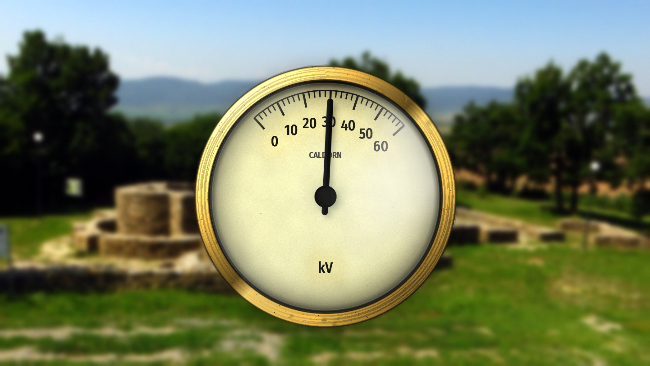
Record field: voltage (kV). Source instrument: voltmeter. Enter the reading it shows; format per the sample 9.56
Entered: 30
